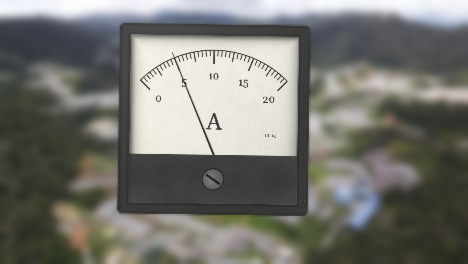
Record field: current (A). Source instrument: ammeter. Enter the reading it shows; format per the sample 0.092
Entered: 5
